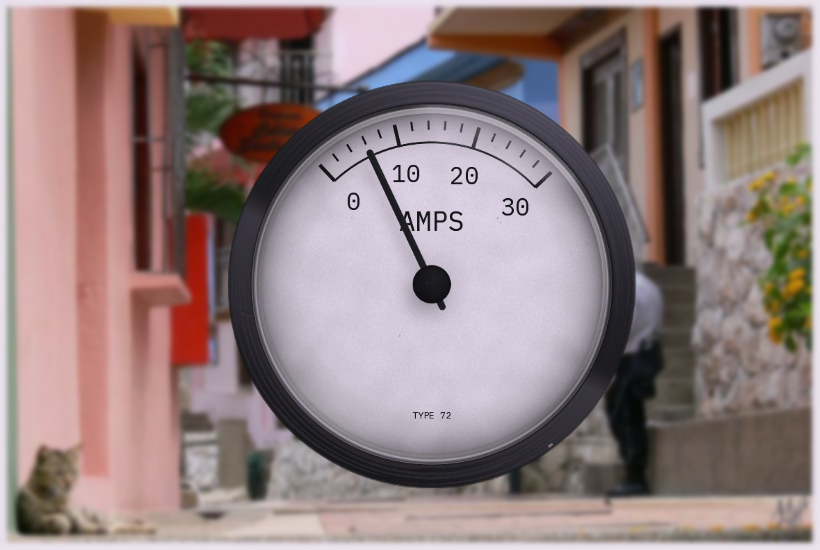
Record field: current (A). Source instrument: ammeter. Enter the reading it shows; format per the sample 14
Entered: 6
